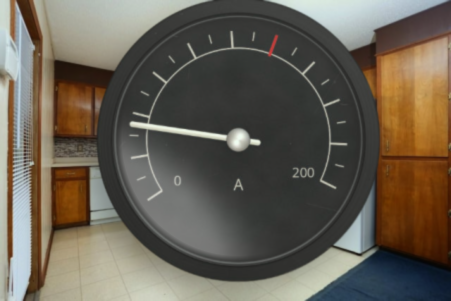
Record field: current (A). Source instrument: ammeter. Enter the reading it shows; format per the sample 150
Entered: 35
